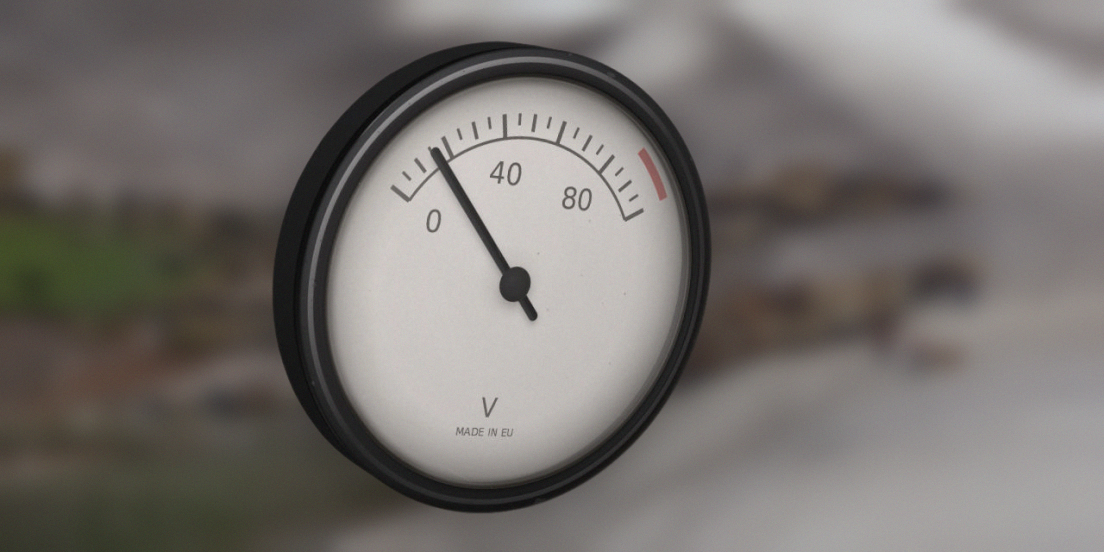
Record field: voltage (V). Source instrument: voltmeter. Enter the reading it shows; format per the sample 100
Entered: 15
